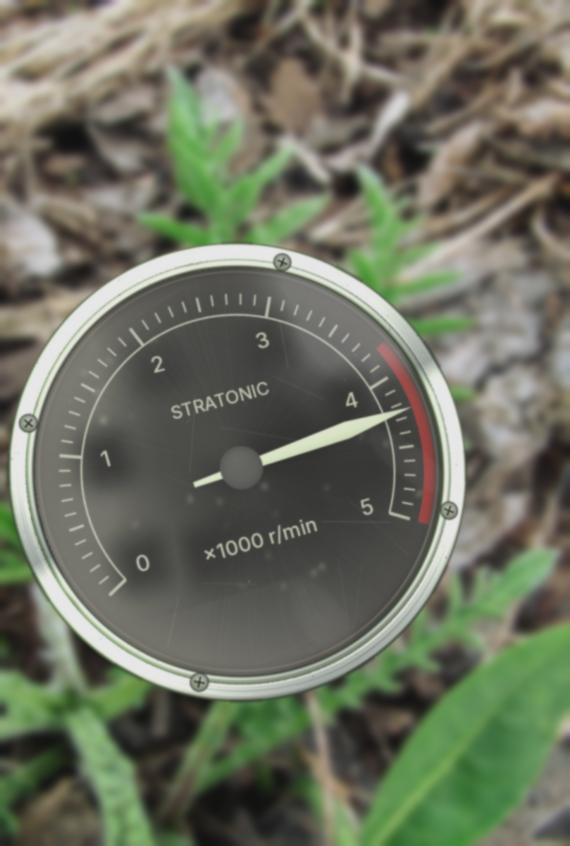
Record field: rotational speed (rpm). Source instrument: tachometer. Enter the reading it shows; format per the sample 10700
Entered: 4250
